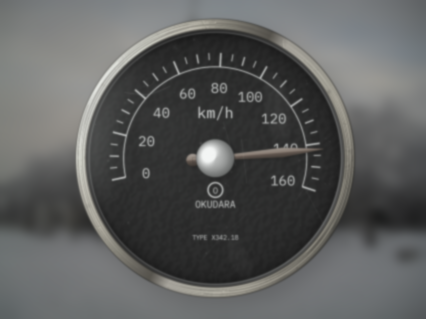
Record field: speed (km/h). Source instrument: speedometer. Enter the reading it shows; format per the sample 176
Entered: 142.5
